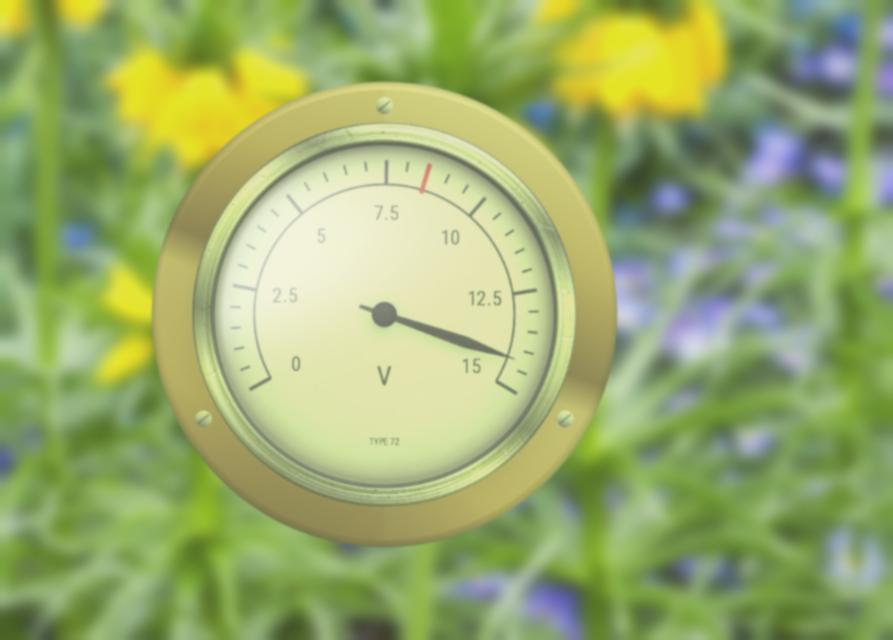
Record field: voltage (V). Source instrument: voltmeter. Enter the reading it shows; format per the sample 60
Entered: 14.25
